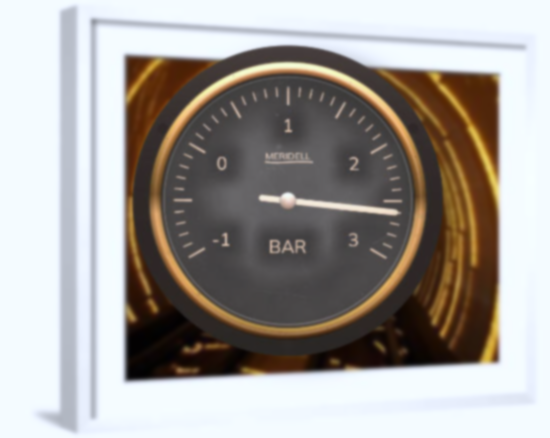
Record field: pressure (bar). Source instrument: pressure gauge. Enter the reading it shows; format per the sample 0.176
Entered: 2.6
